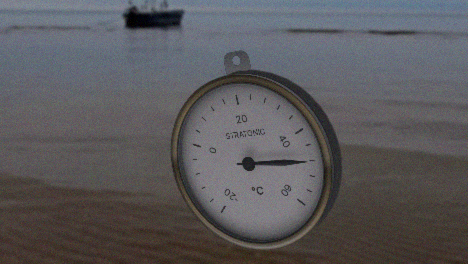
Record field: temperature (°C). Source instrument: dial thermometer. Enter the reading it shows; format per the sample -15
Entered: 48
